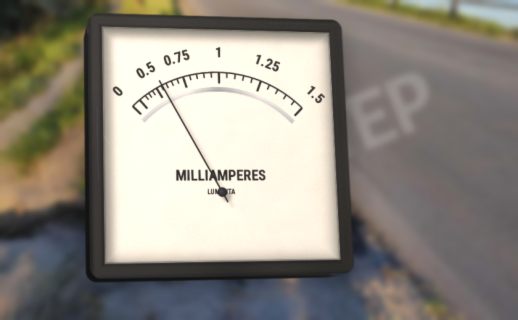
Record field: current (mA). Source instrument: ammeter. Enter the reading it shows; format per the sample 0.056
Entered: 0.55
